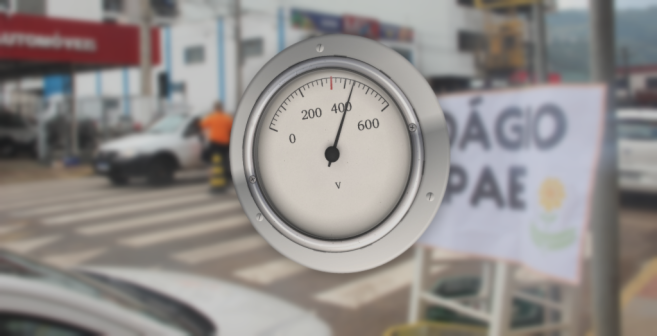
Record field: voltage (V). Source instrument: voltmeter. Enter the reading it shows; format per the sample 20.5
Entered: 440
